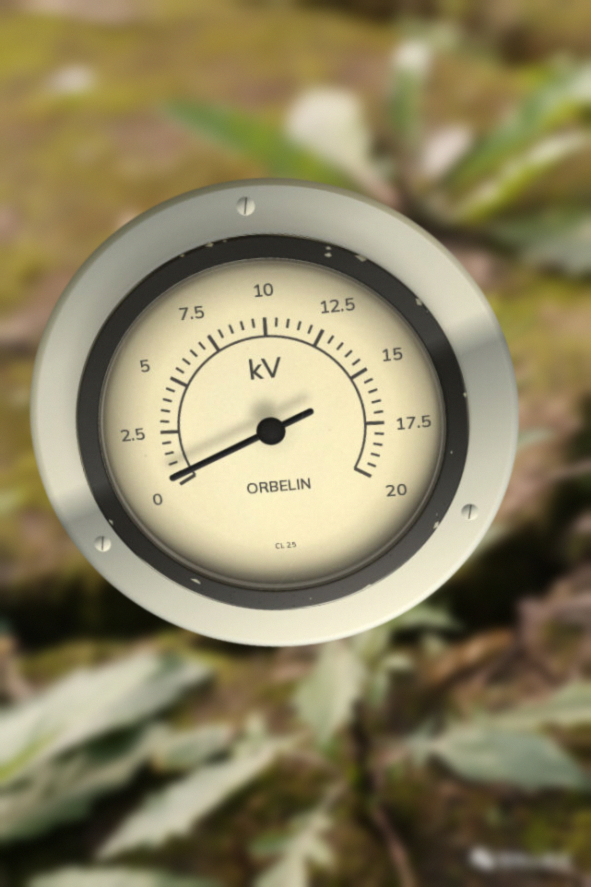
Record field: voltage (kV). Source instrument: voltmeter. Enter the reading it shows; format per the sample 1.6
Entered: 0.5
